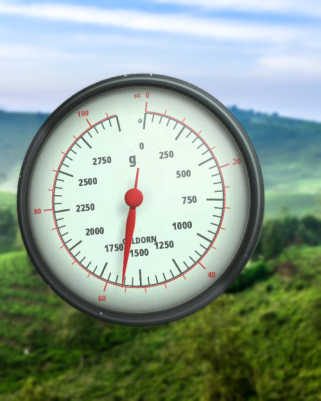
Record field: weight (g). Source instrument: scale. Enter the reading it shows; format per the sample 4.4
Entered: 1600
